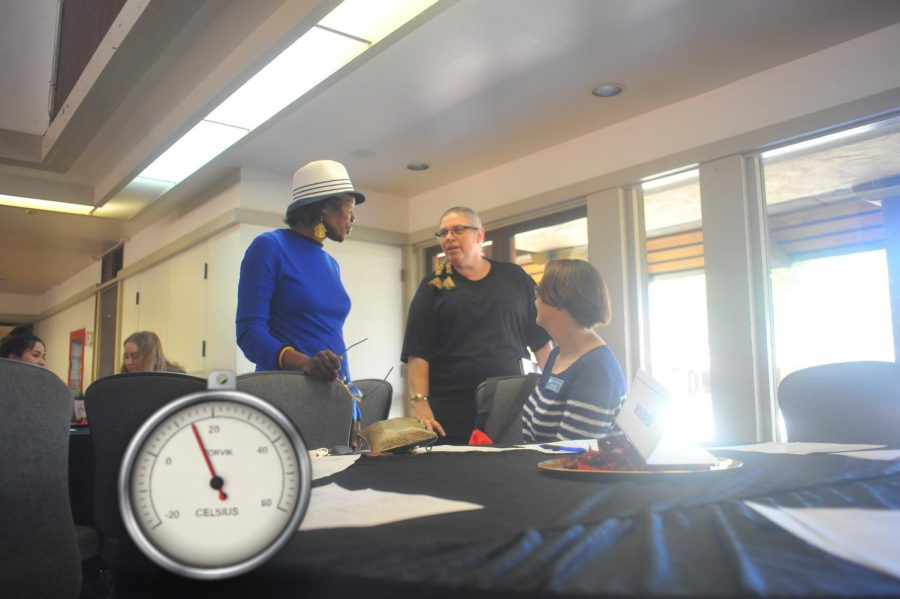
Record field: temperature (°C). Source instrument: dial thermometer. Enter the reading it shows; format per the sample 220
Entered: 14
